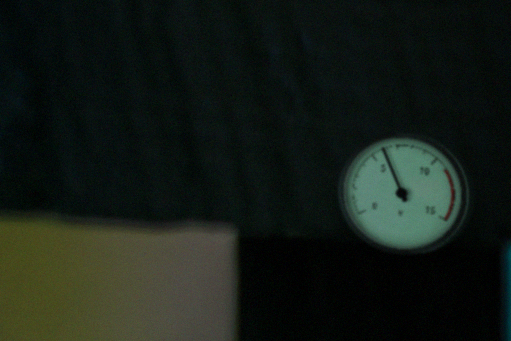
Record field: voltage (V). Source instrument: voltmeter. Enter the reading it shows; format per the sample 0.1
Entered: 6
